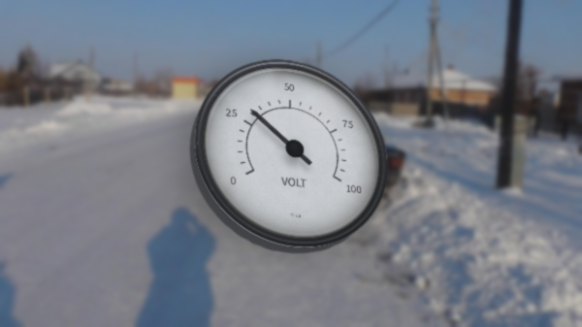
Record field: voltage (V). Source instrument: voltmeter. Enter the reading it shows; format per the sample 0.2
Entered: 30
